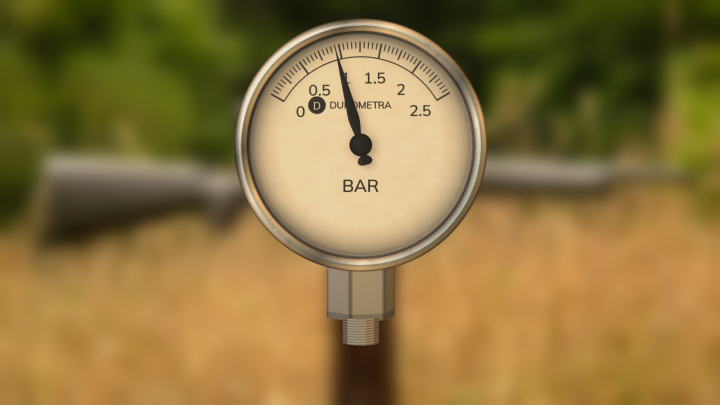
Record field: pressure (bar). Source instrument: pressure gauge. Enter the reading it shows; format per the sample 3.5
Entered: 0.95
